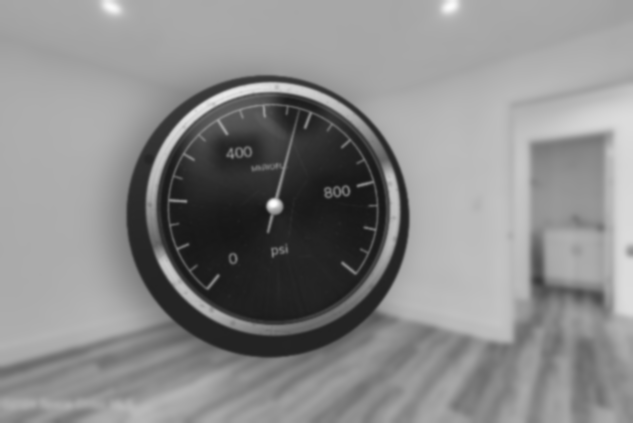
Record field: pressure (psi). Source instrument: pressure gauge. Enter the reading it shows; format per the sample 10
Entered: 575
